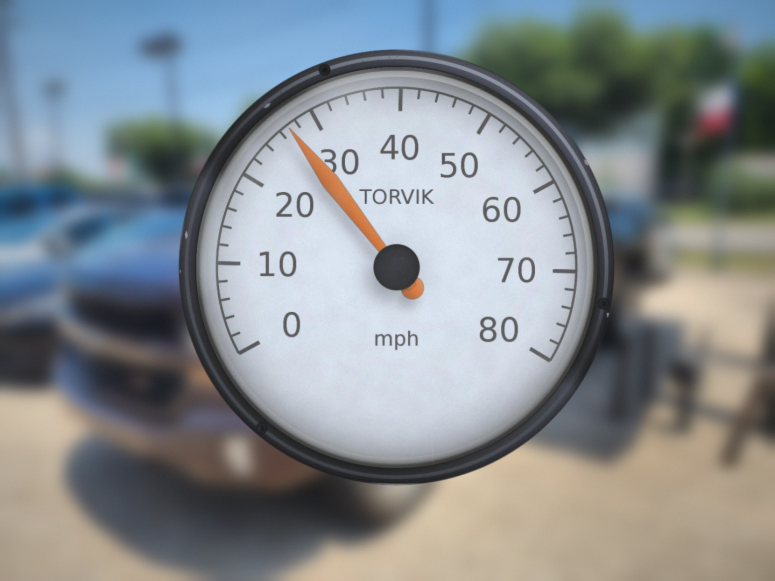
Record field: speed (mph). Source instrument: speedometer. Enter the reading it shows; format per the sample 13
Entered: 27
